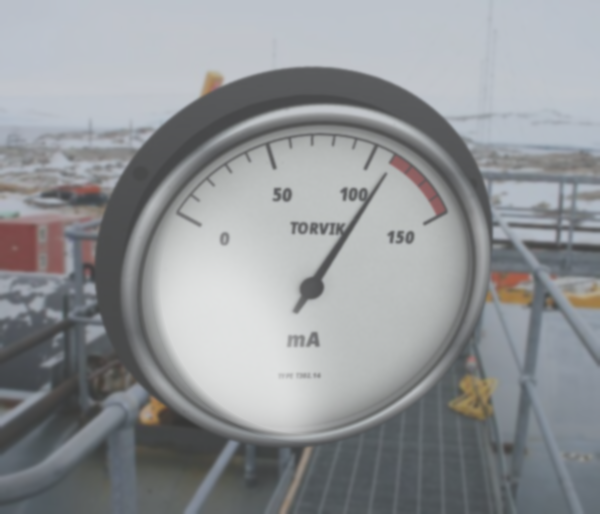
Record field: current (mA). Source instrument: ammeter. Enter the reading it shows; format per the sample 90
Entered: 110
